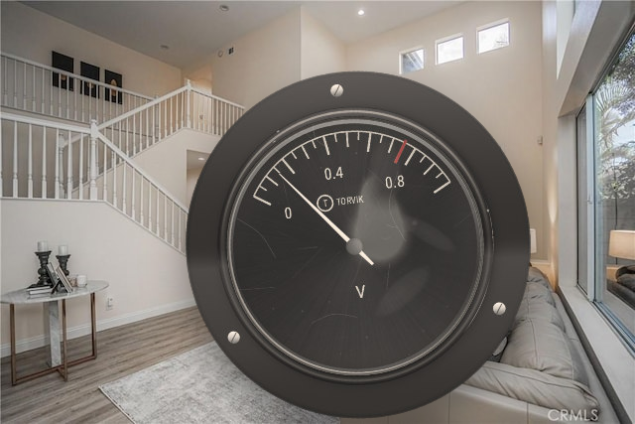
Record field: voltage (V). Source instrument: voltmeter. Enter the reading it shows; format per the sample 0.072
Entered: 0.15
